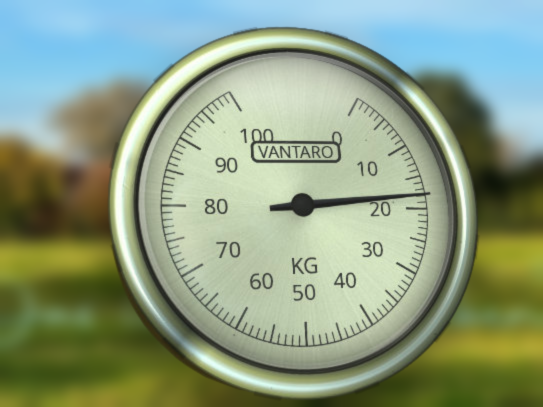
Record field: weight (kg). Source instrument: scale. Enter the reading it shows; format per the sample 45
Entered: 18
